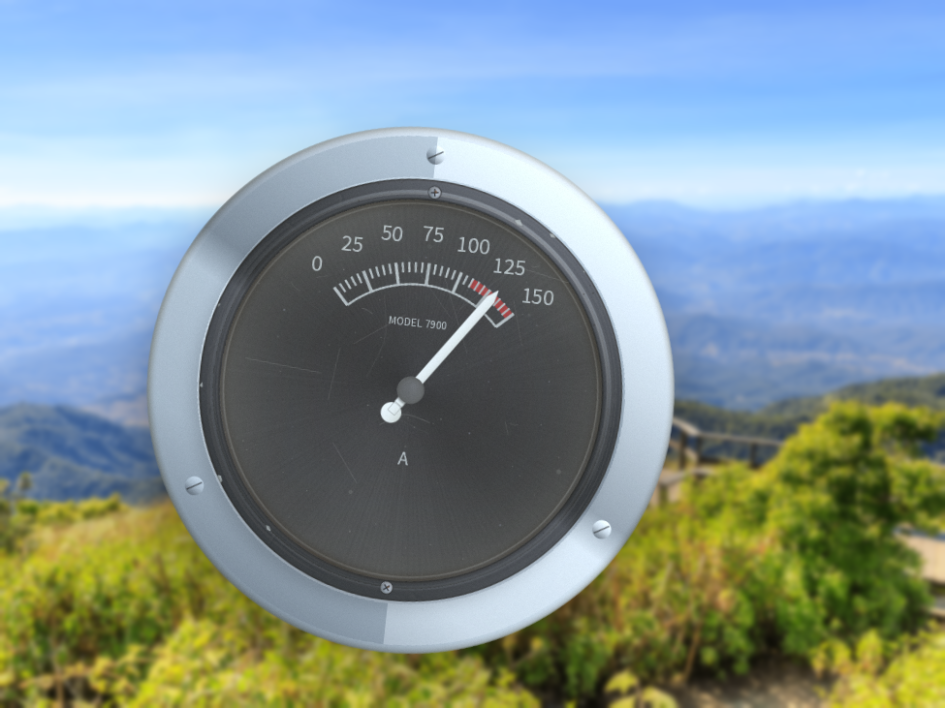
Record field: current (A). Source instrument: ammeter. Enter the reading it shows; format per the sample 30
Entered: 130
